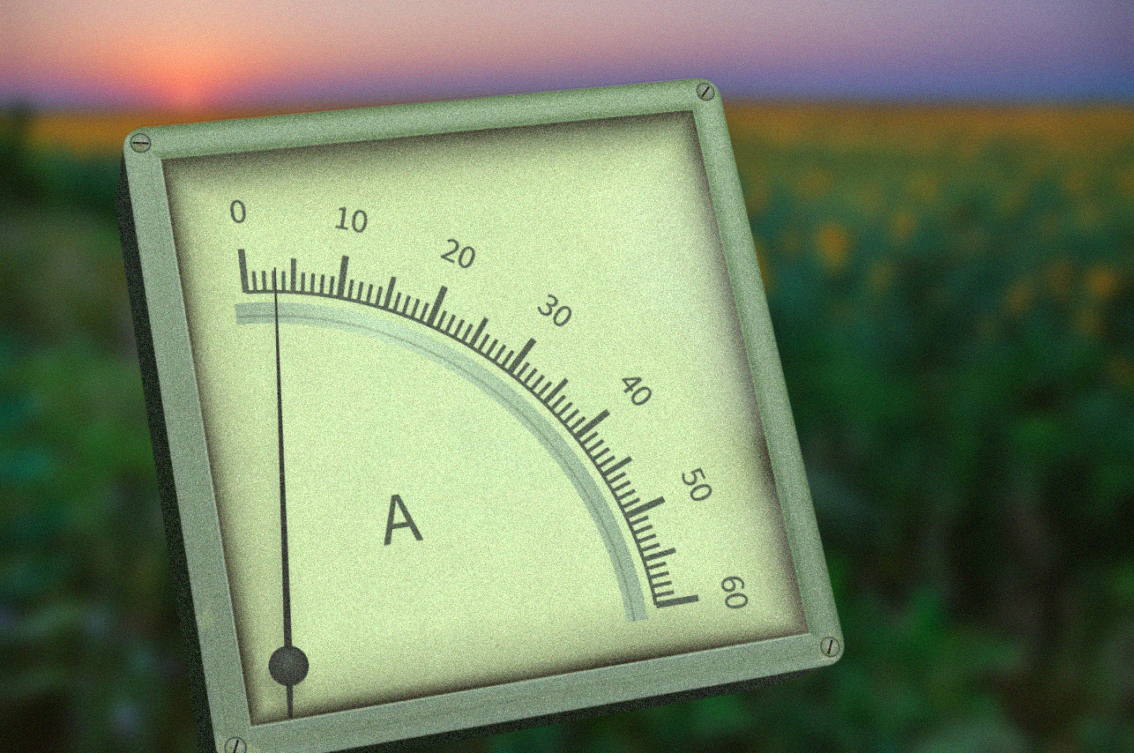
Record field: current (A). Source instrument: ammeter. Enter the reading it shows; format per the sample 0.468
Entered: 3
